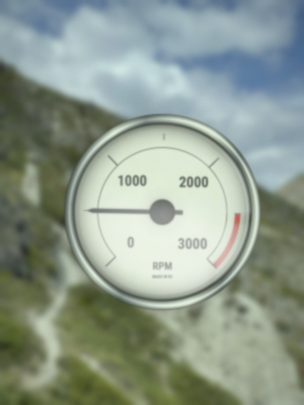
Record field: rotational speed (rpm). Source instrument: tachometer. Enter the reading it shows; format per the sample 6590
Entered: 500
